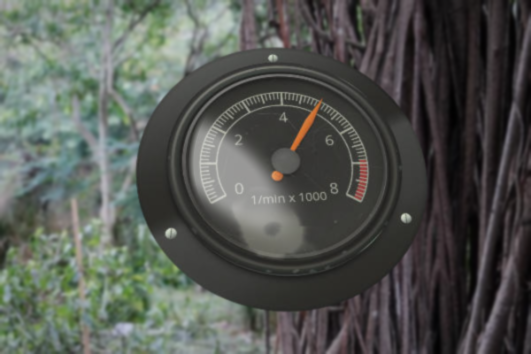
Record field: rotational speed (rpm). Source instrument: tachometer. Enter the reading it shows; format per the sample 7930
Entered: 5000
